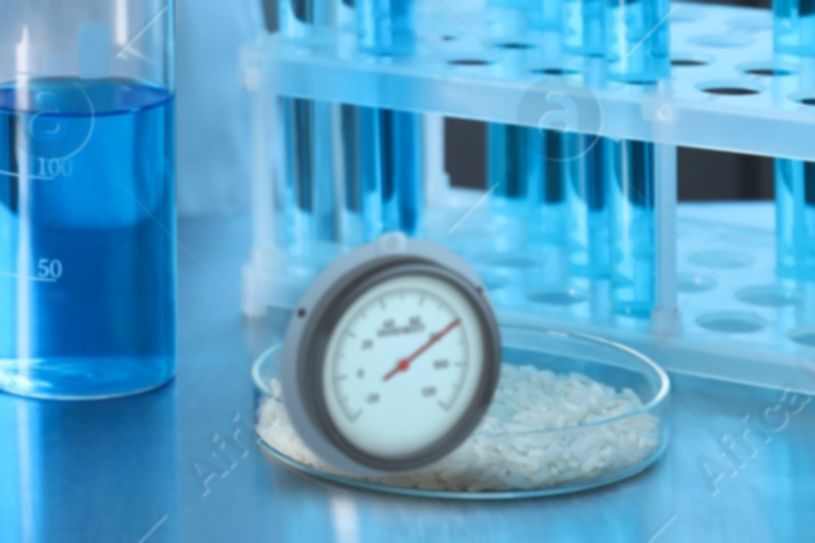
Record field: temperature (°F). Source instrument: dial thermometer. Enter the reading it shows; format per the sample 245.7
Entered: 80
